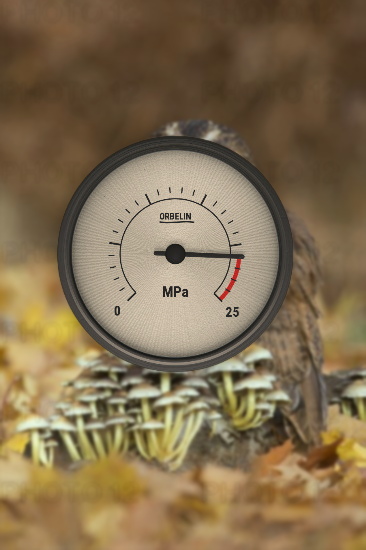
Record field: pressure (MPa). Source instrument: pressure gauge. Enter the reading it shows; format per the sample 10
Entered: 21
